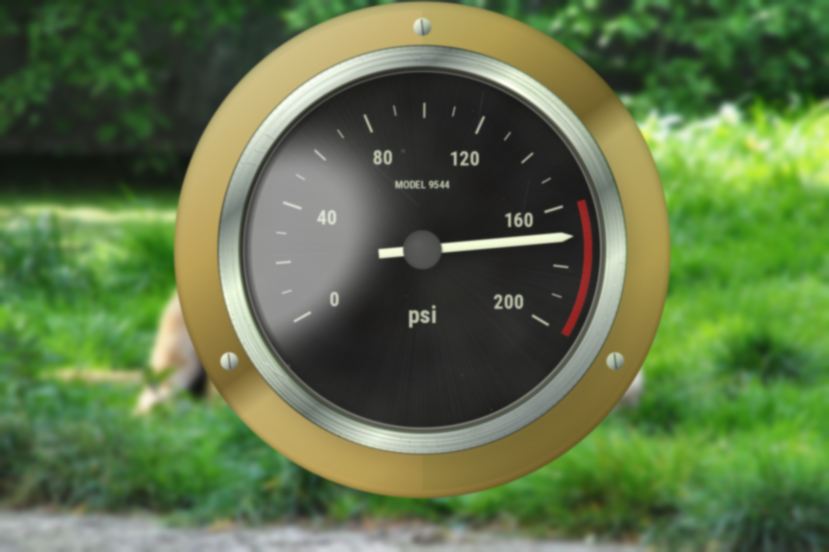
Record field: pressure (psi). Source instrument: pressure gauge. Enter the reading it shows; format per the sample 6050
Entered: 170
